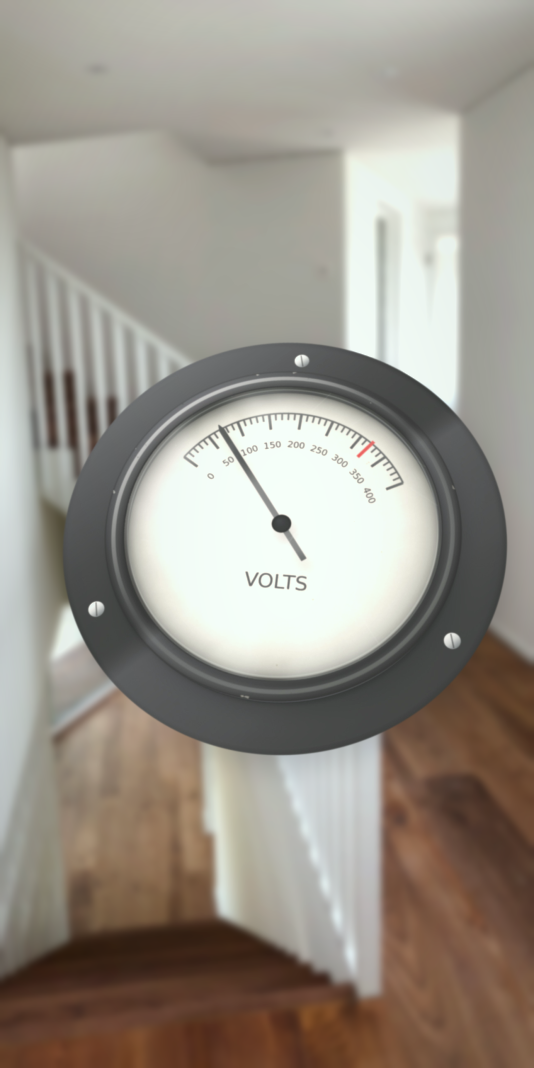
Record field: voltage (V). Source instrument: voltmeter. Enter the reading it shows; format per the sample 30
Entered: 70
